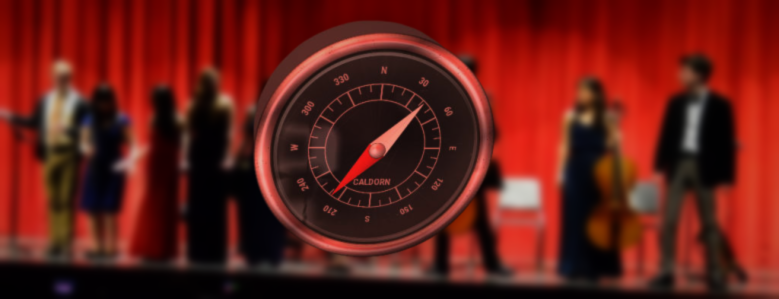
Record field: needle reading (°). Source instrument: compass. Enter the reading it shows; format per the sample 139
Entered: 220
